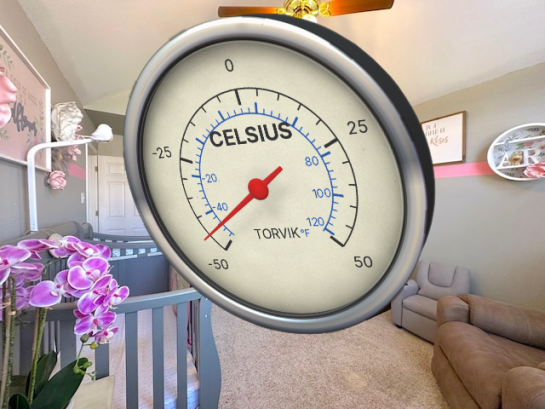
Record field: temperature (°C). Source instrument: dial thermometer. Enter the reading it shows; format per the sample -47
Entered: -45
